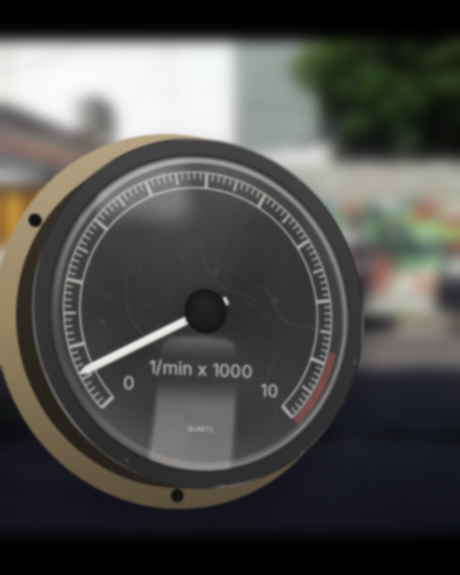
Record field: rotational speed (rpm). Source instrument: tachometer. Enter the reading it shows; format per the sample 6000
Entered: 600
